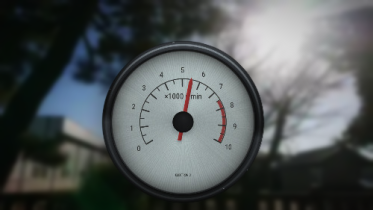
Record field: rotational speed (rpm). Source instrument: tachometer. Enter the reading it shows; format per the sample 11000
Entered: 5500
